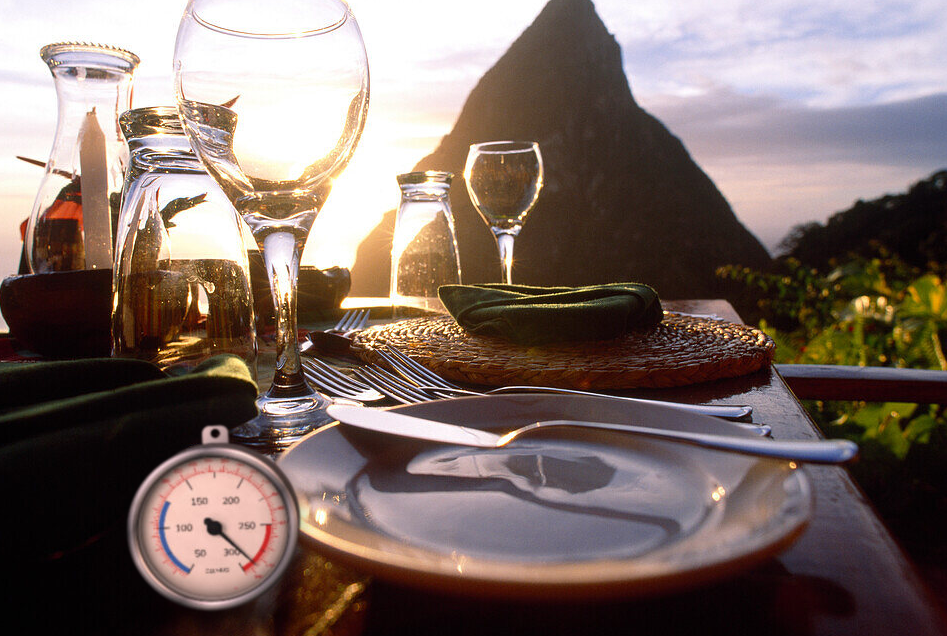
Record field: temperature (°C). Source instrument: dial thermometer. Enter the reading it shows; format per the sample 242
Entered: 287.5
